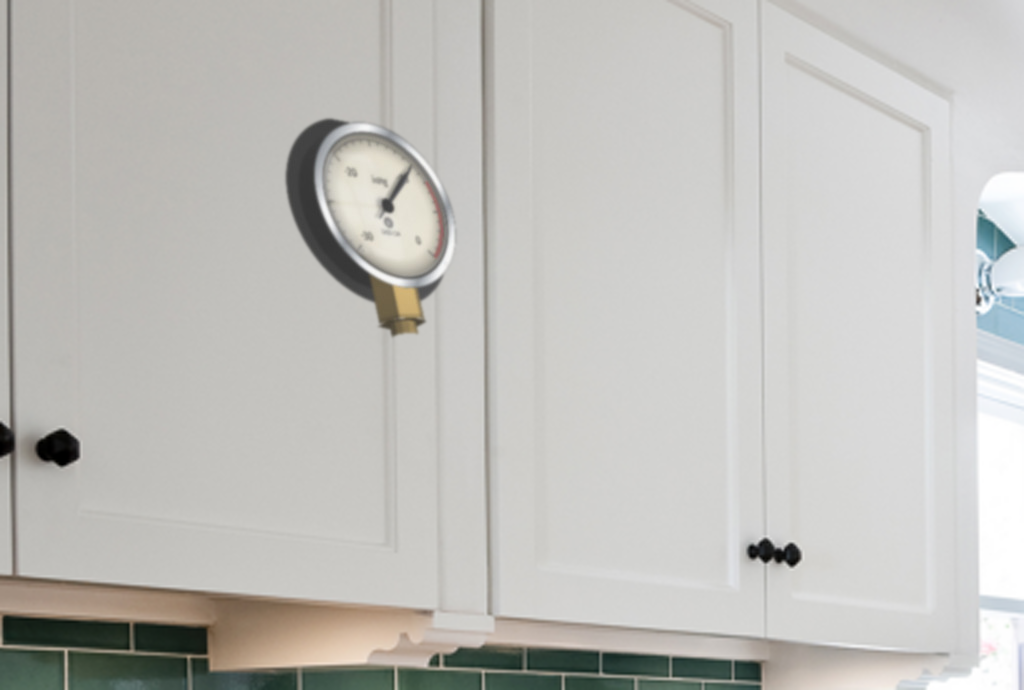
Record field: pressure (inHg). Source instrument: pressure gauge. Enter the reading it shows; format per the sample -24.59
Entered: -10
